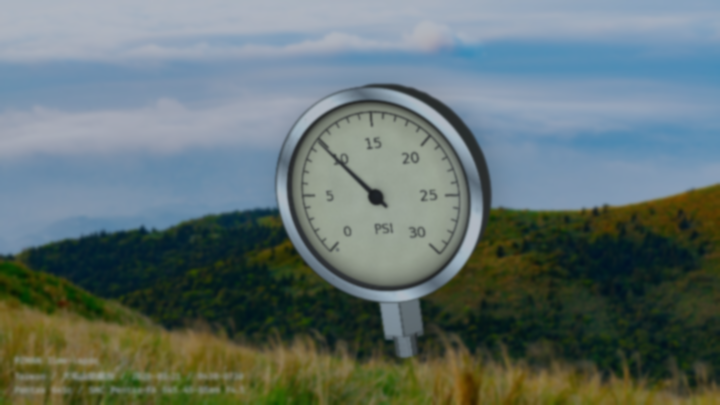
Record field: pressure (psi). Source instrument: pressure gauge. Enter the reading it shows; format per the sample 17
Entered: 10
